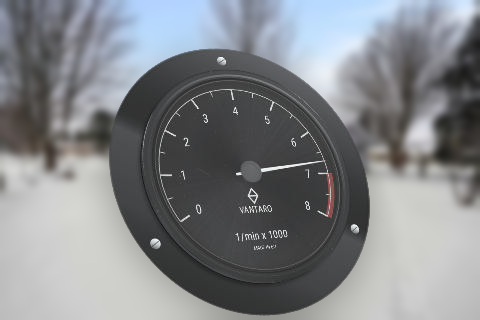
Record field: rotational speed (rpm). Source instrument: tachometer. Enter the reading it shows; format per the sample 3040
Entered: 6750
